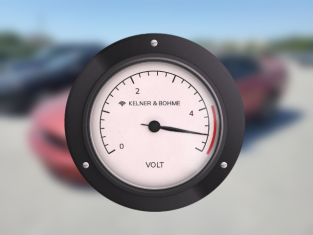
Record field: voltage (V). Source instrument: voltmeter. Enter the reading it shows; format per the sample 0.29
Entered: 4.6
